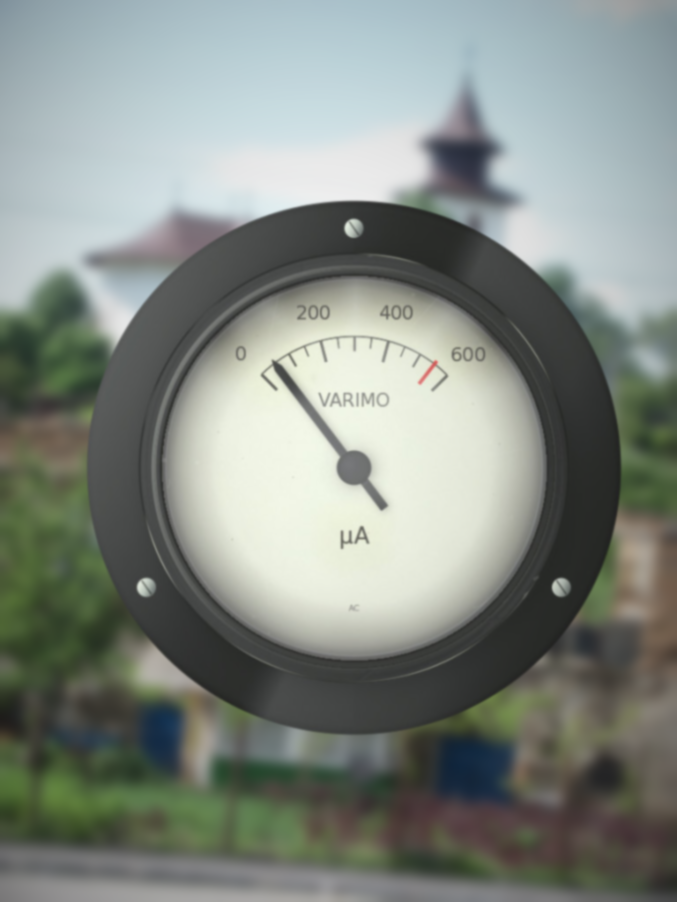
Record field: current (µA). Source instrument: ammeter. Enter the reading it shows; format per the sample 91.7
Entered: 50
